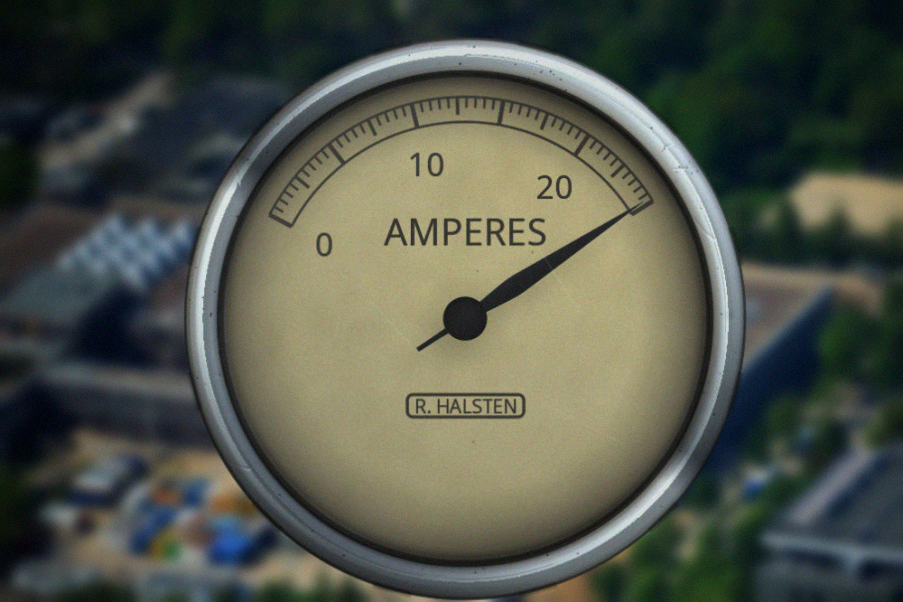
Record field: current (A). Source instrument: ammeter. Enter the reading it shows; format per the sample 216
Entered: 24.75
